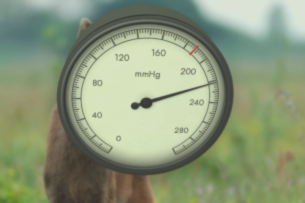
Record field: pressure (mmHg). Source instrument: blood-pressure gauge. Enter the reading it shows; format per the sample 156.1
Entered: 220
